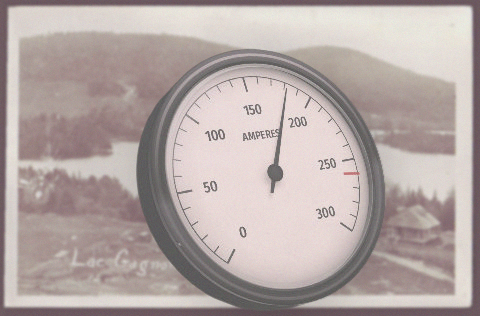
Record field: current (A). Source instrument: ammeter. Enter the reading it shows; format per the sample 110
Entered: 180
